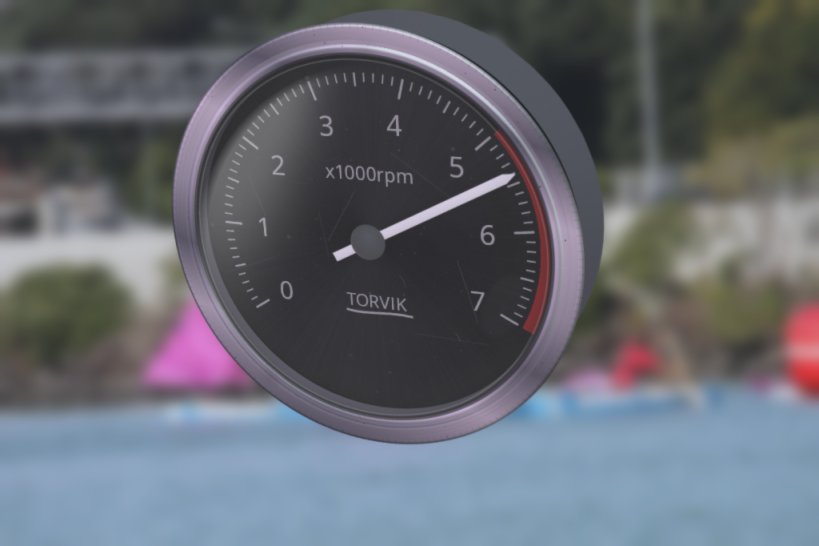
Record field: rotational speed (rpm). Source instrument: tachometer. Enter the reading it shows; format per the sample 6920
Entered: 5400
